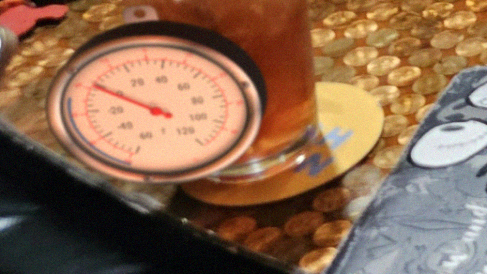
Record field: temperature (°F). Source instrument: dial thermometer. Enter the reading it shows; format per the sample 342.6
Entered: 0
